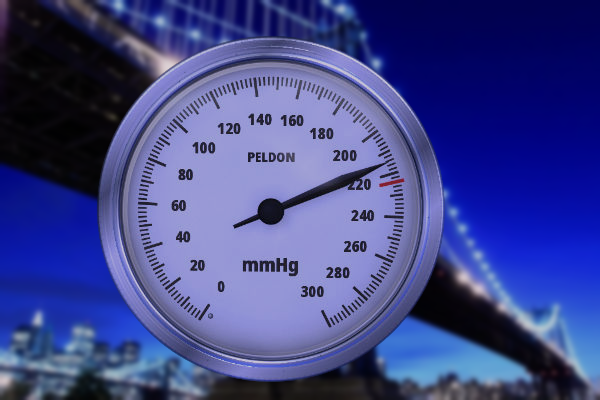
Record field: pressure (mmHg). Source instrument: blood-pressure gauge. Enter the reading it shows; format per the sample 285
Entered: 214
